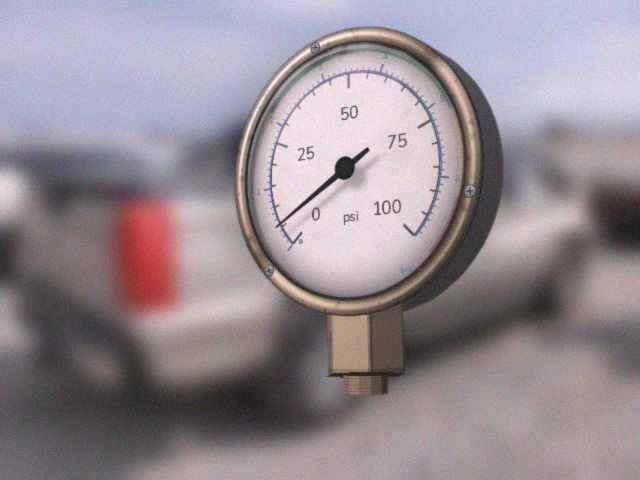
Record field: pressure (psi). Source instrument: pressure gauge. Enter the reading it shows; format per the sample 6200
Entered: 5
